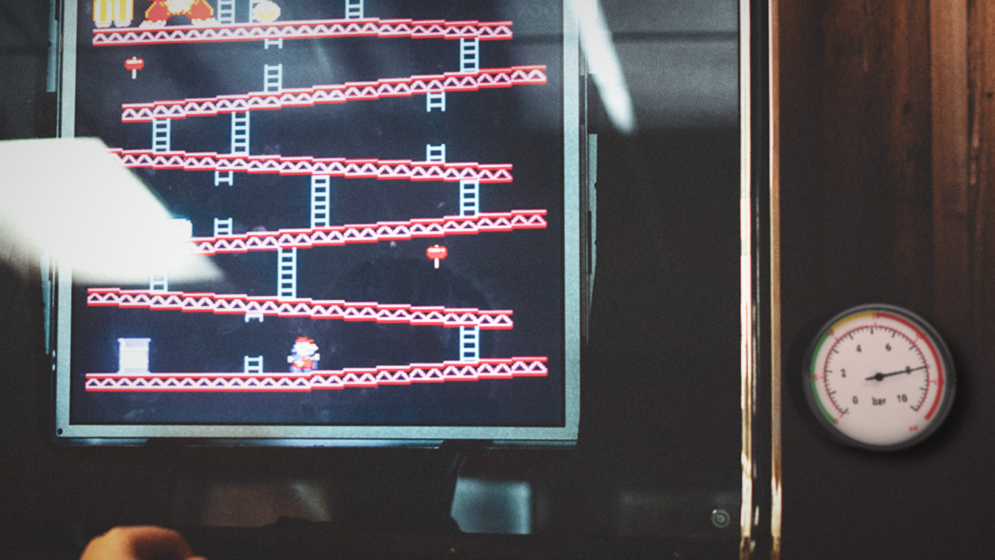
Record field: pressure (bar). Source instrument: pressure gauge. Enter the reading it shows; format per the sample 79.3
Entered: 8
